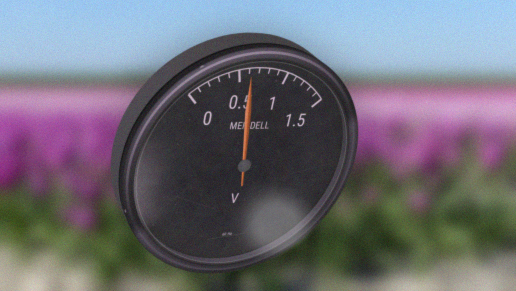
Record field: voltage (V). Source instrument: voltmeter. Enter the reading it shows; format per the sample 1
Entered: 0.6
